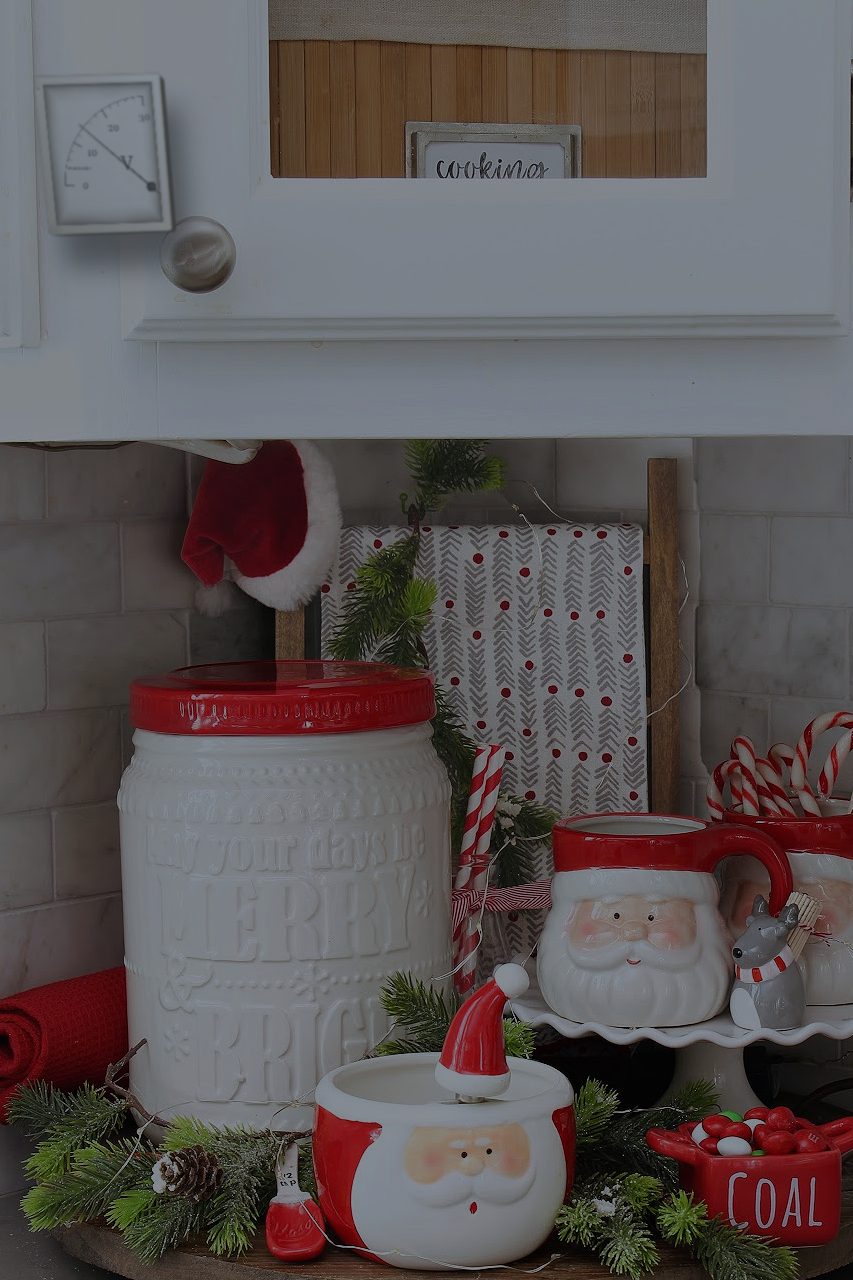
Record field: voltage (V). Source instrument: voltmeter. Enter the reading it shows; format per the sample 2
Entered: 14
